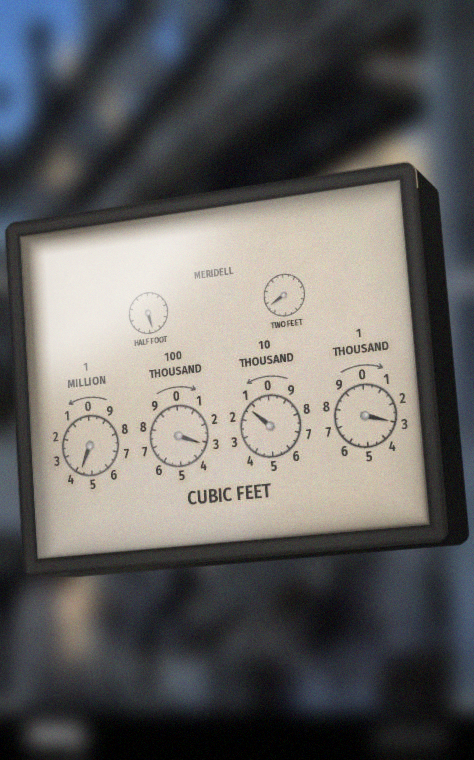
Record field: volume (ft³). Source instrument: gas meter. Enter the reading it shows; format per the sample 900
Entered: 431300
